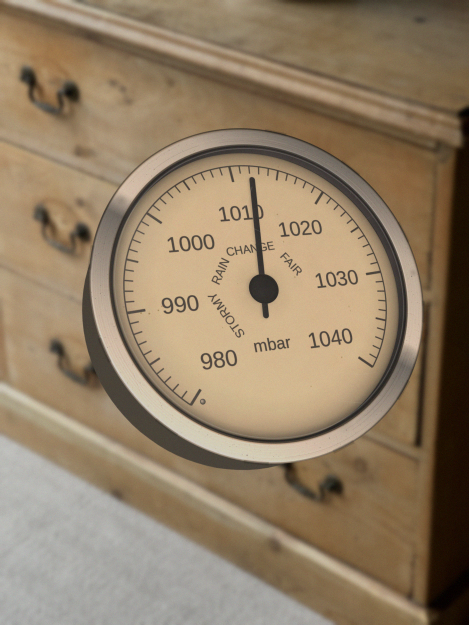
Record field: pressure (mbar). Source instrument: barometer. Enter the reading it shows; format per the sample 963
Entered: 1012
